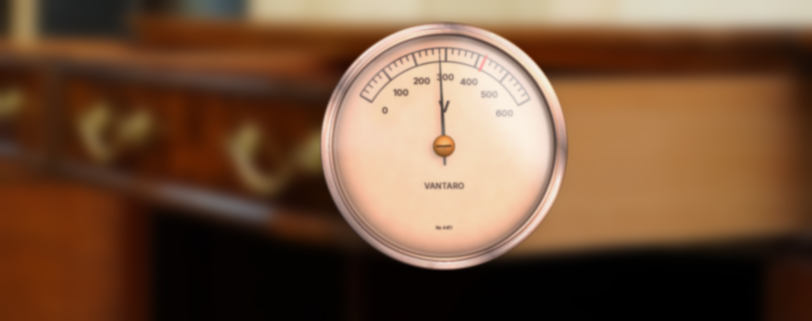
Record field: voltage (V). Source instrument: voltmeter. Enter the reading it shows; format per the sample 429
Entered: 280
